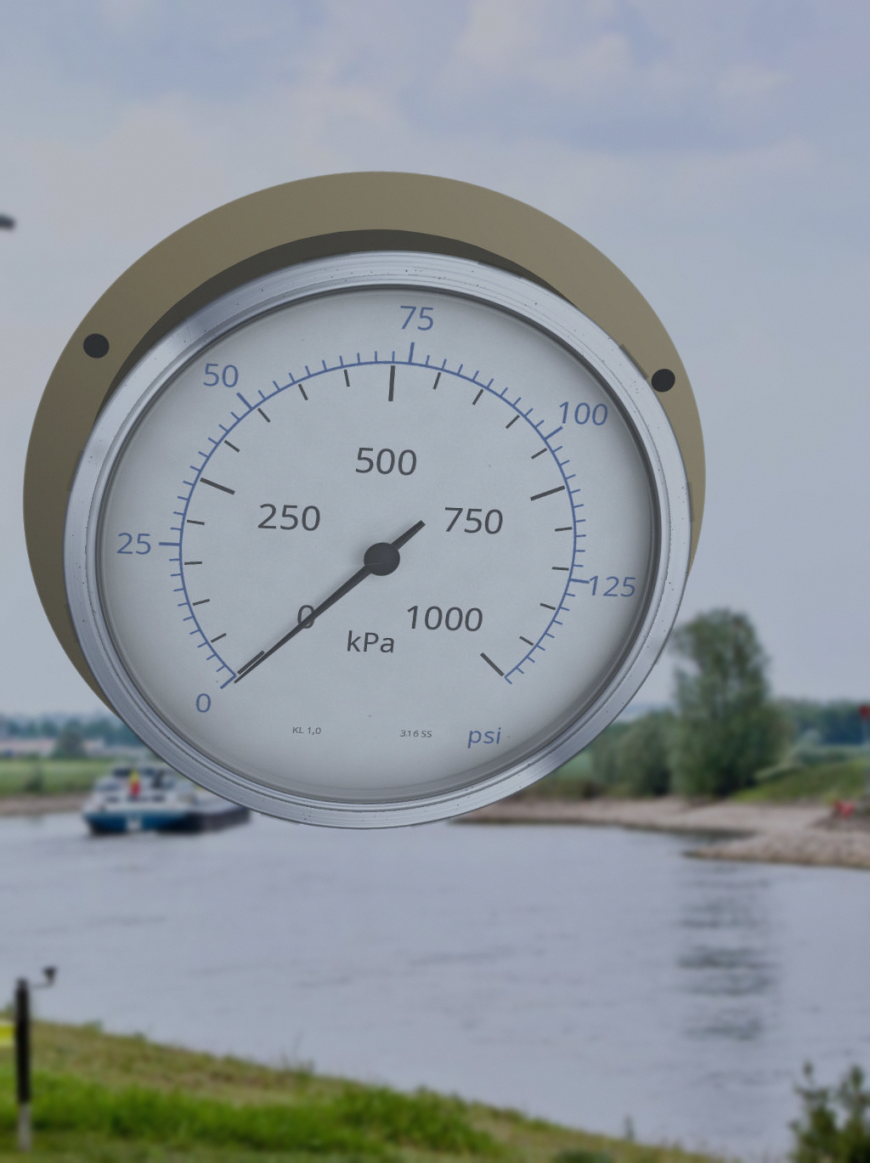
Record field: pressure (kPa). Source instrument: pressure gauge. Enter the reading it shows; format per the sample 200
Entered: 0
